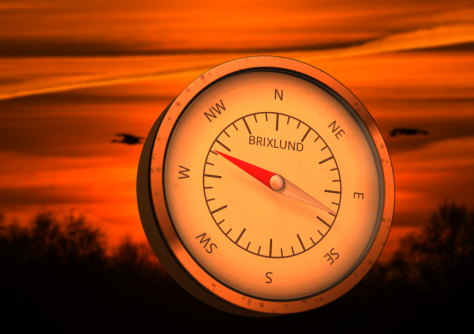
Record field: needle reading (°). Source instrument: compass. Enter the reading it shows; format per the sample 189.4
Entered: 290
